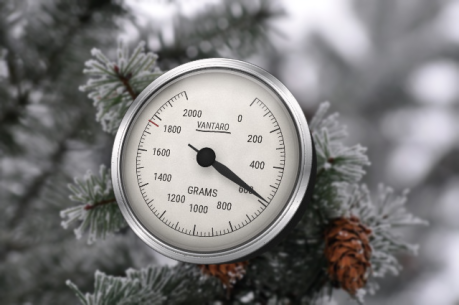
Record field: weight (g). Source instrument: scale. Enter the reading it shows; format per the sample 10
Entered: 580
